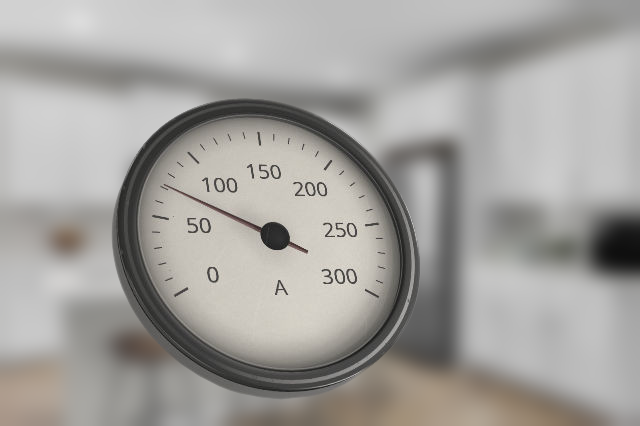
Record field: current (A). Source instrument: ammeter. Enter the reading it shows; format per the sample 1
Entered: 70
